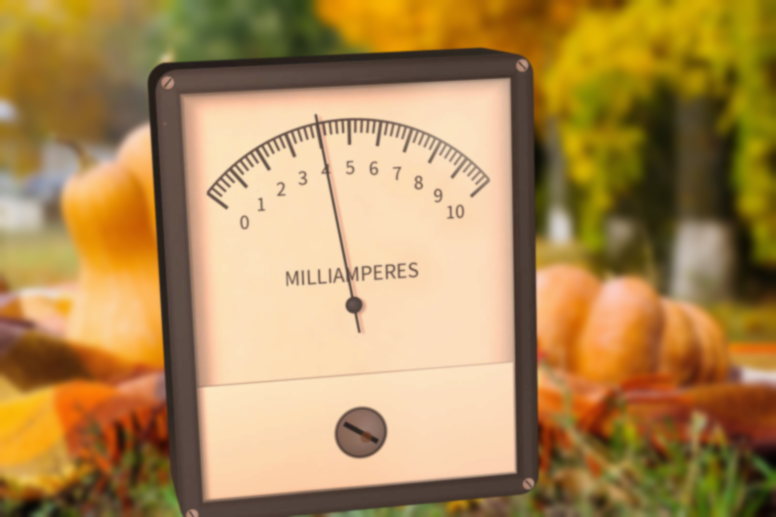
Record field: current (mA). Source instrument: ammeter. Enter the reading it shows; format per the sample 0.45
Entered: 4
